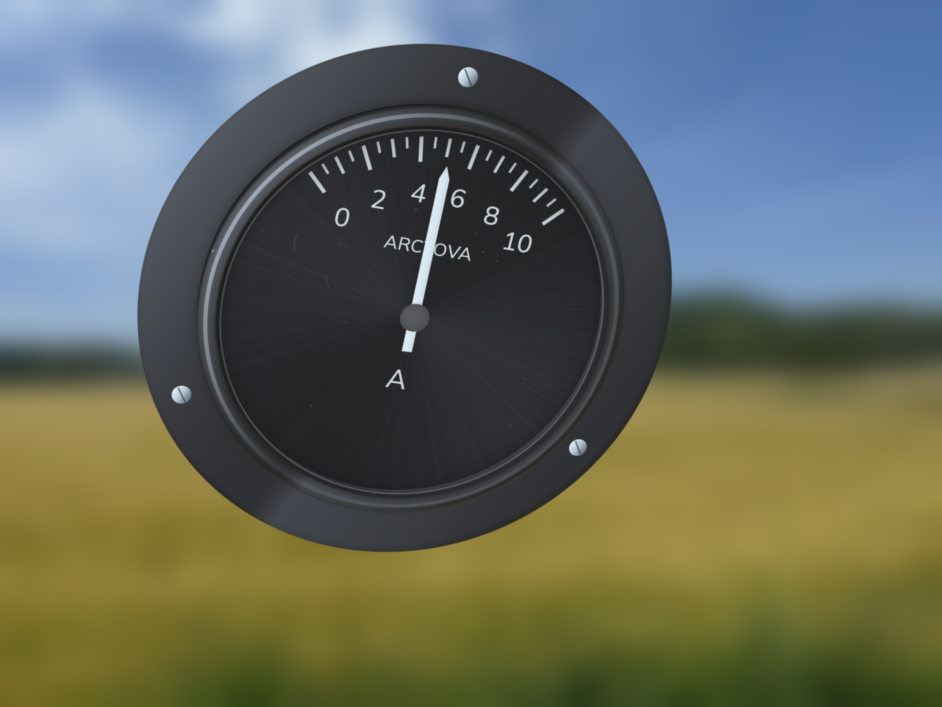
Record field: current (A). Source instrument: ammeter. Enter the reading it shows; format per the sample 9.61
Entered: 5
